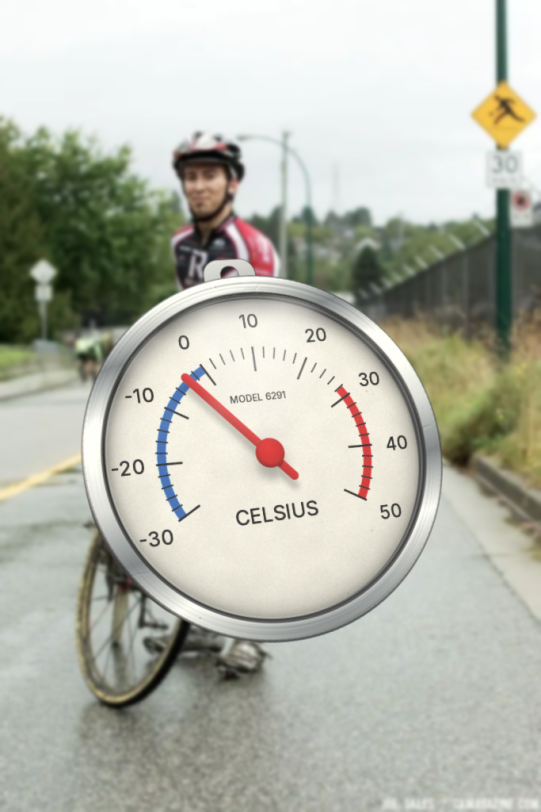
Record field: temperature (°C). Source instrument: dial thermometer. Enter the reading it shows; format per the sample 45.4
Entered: -4
